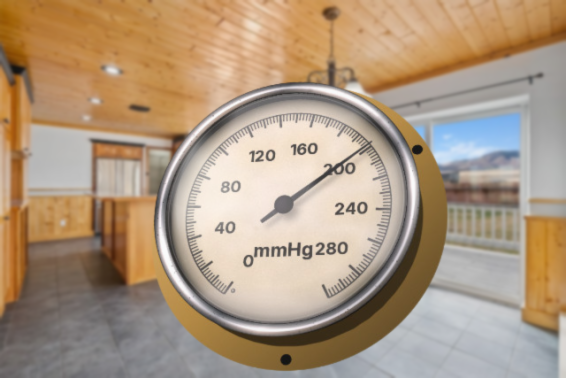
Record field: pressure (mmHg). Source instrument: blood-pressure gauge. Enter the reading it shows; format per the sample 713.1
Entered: 200
